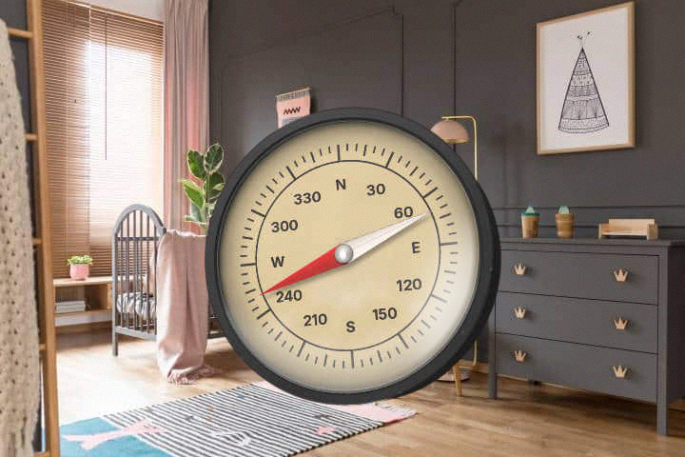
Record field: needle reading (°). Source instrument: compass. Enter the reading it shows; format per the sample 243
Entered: 250
